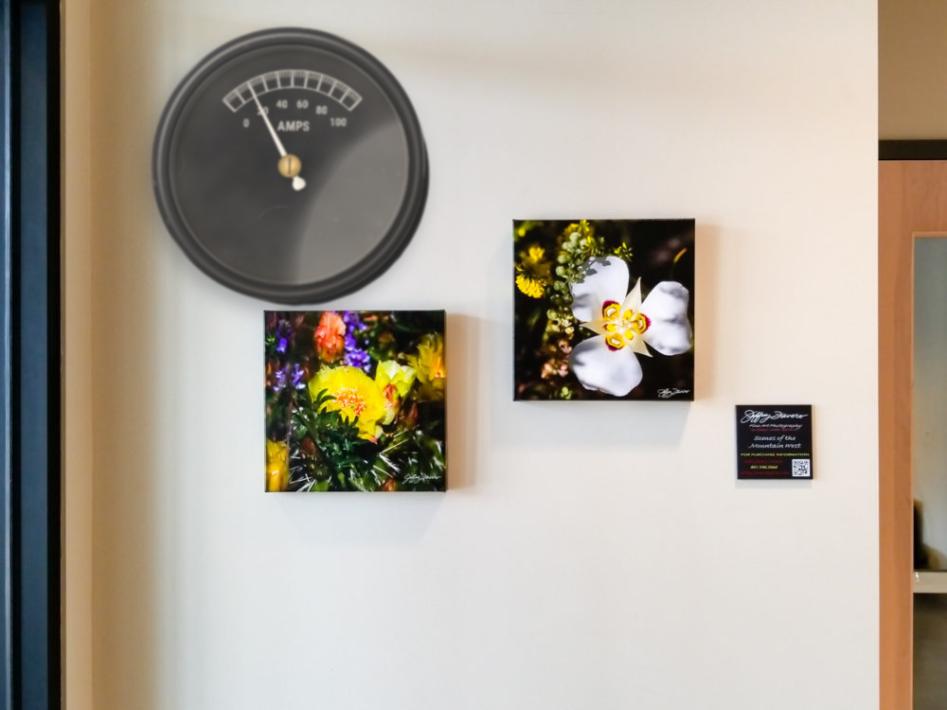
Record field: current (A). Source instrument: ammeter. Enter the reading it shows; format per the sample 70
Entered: 20
